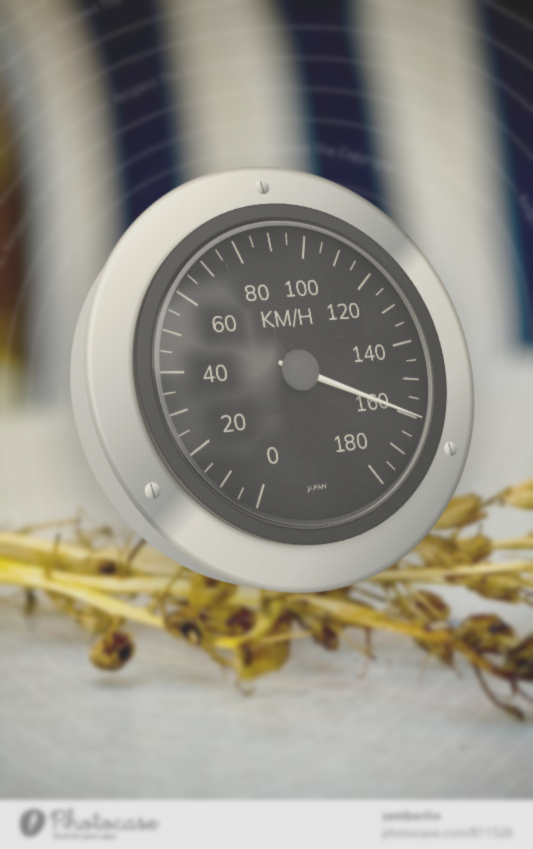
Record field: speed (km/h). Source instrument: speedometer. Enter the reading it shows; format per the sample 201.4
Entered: 160
